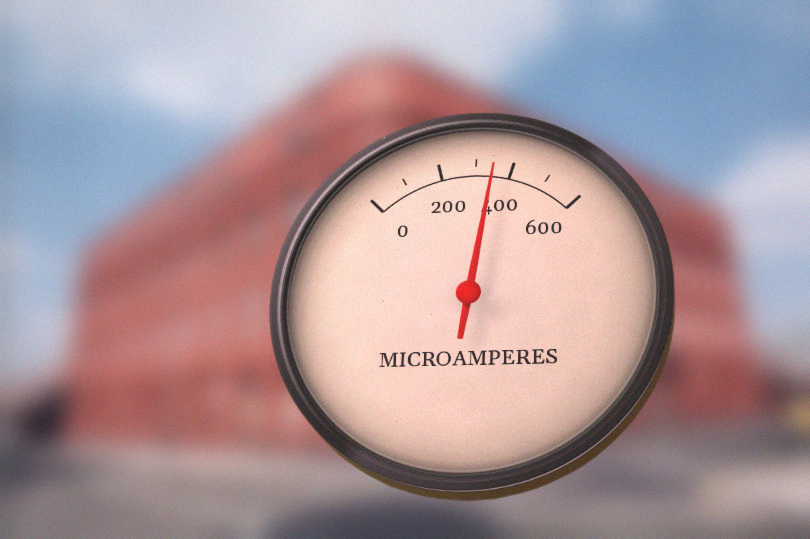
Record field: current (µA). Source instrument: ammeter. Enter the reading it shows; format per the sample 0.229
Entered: 350
